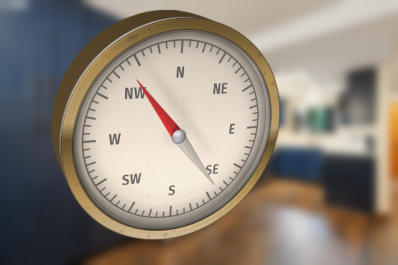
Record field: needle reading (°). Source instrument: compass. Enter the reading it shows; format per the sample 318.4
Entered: 322.5
